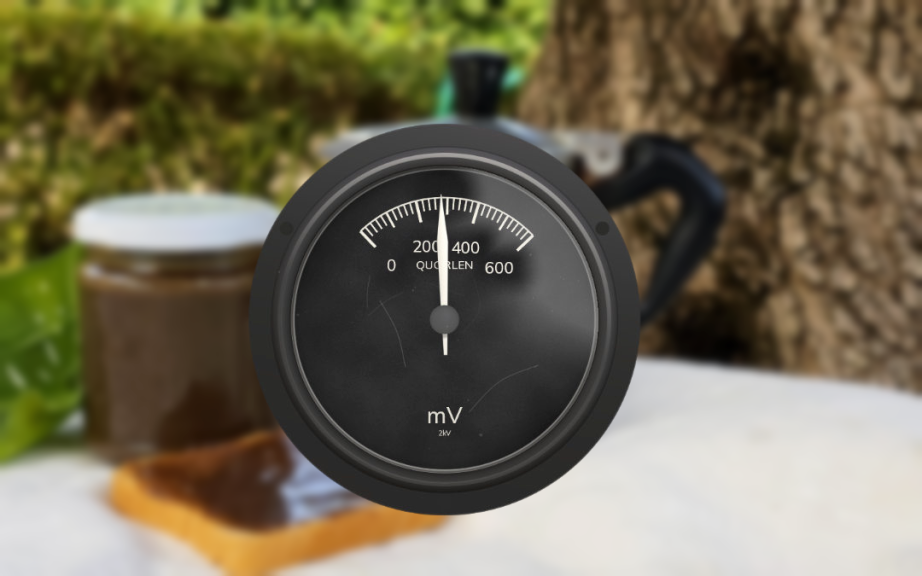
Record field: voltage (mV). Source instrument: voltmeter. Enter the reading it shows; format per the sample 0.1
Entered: 280
